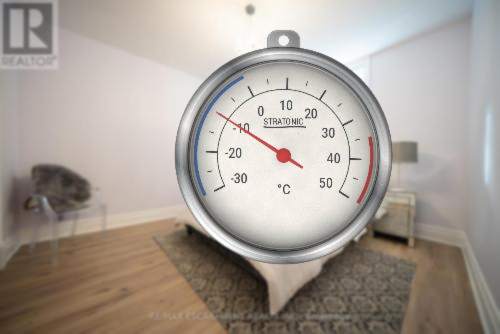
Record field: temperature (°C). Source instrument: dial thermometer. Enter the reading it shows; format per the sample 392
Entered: -10
